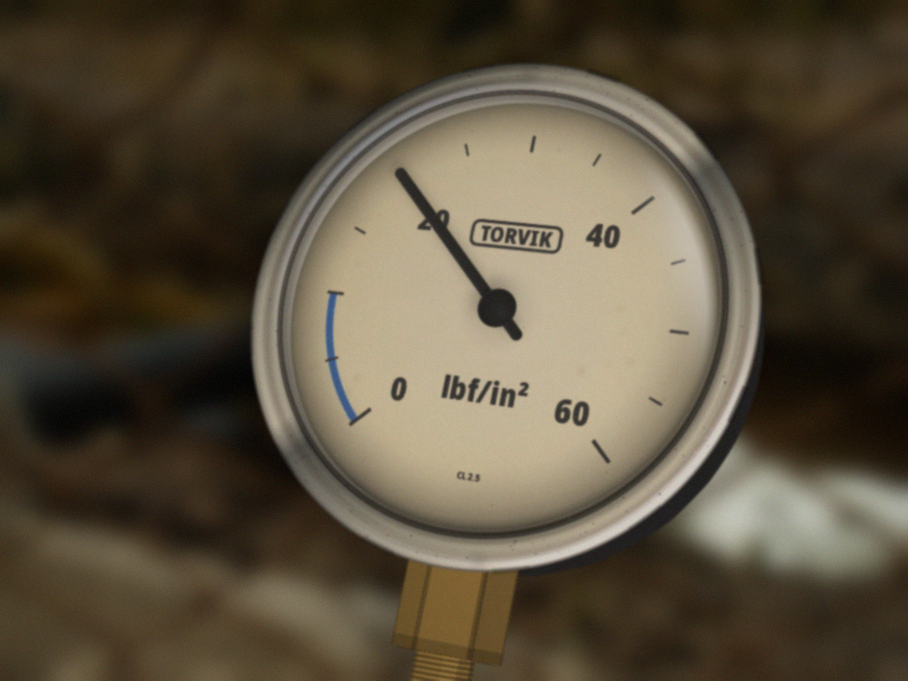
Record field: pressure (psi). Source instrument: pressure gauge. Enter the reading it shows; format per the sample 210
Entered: 20
